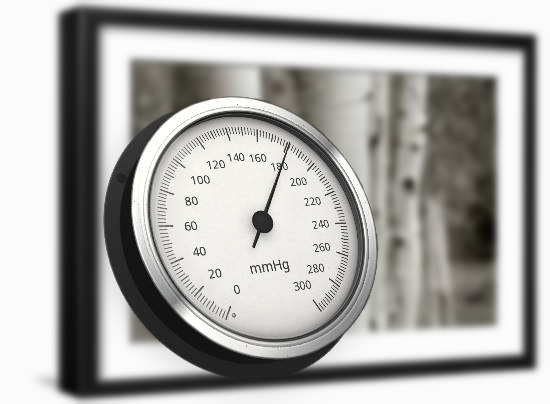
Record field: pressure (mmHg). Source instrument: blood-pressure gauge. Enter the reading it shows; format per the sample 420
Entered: 180
